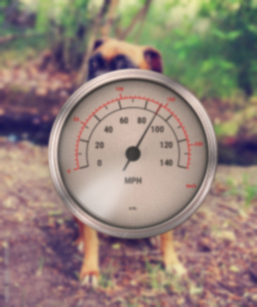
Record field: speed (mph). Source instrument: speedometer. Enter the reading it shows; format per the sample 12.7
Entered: 90
